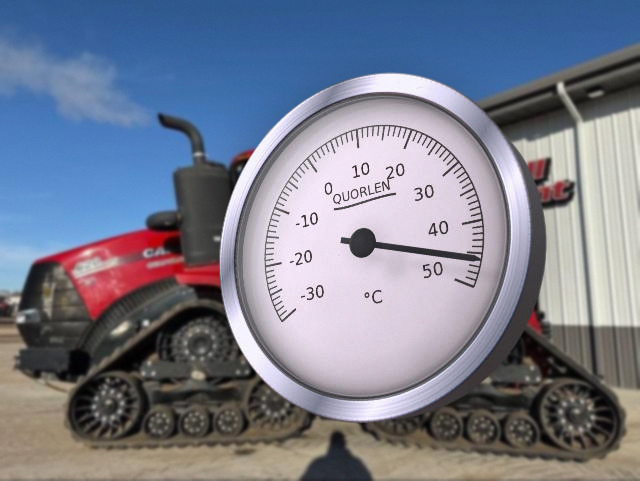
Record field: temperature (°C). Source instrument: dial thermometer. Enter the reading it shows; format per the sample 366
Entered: 46
